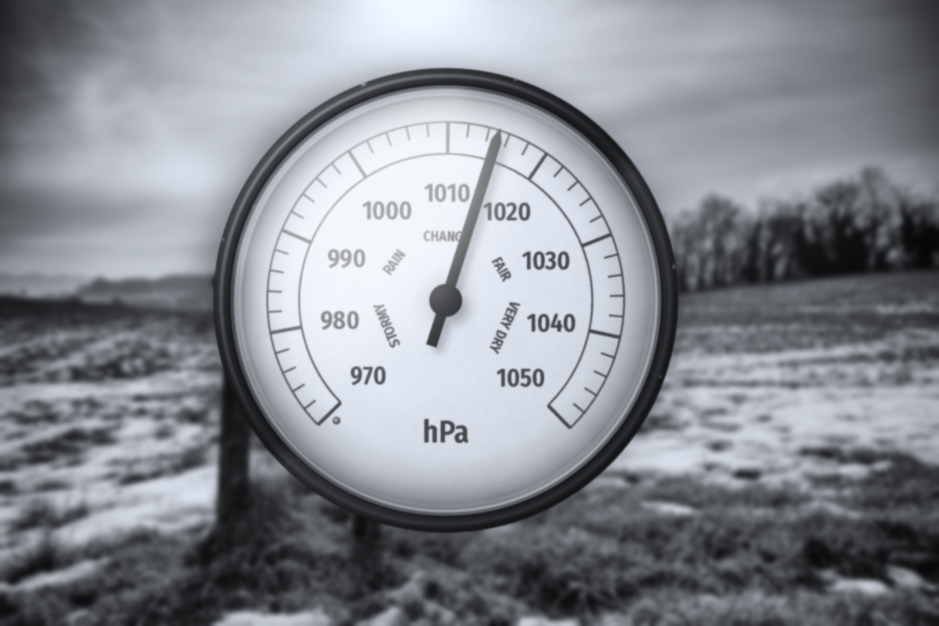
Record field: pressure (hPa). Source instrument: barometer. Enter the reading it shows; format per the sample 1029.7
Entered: 1015
